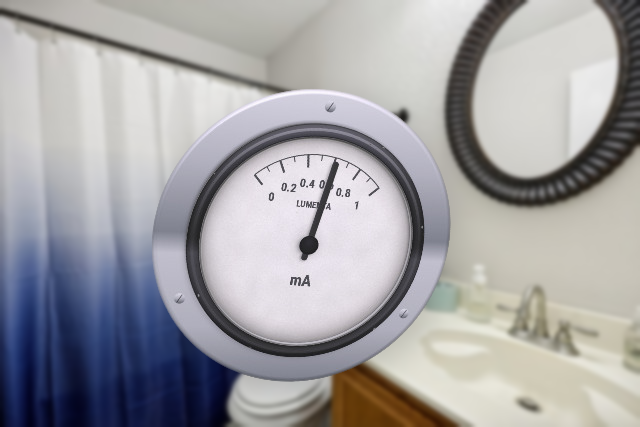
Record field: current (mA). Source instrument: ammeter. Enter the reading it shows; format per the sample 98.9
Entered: 0.6
